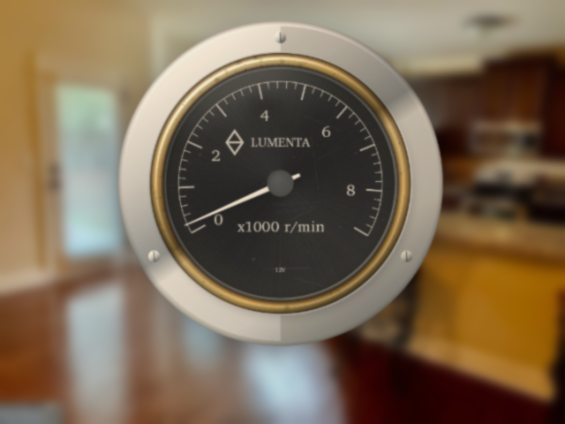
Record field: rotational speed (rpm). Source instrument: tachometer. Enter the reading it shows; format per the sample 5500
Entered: 200
